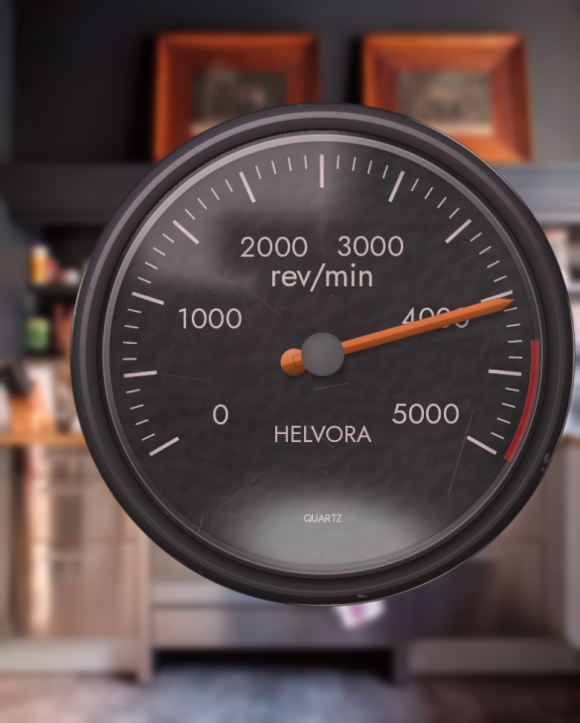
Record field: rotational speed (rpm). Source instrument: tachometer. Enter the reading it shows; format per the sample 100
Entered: 4050
